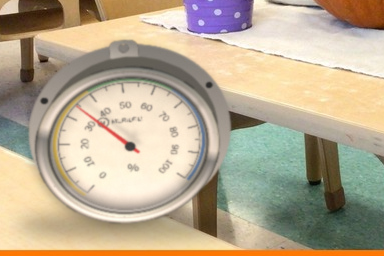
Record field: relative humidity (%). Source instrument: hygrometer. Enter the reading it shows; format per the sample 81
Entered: 35
